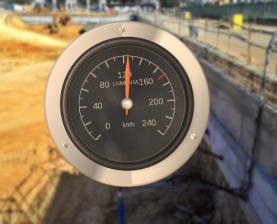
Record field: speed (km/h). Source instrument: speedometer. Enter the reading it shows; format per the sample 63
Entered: 125
